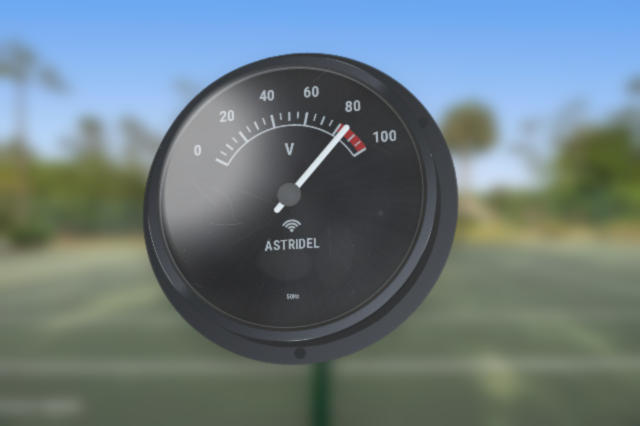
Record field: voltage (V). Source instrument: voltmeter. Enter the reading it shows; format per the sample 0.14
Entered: 85
